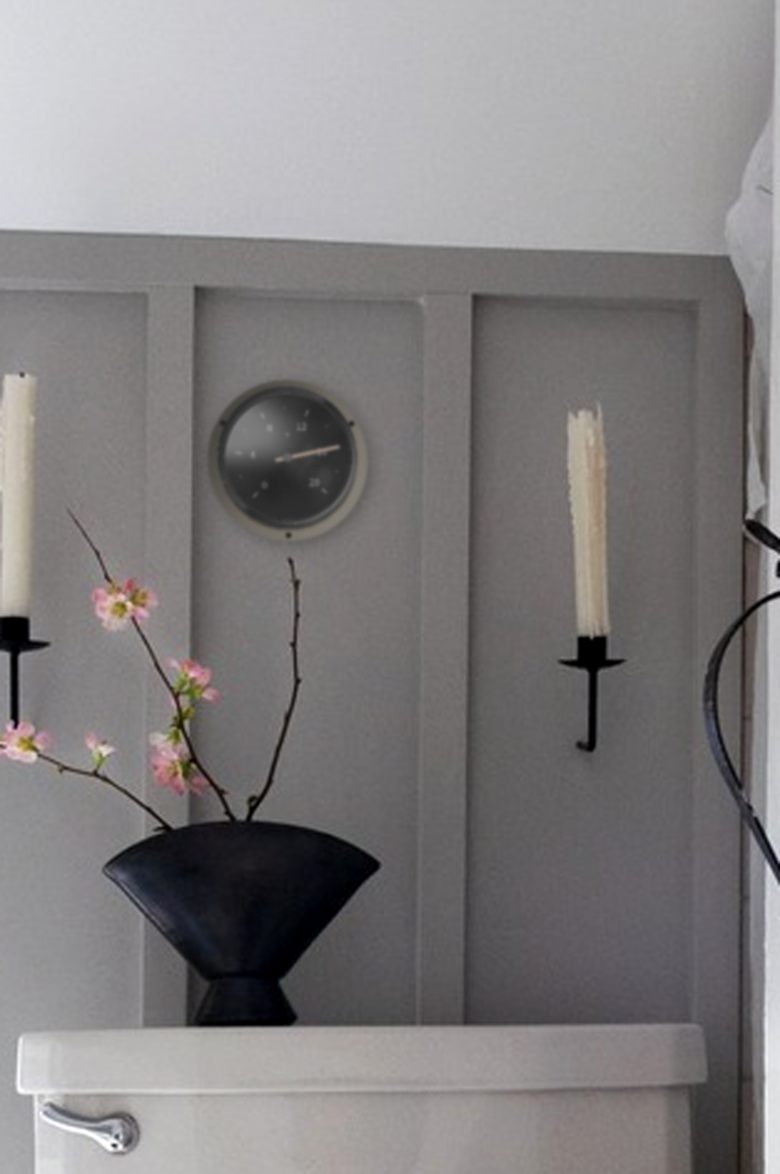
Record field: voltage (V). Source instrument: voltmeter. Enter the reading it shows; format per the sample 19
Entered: 16
